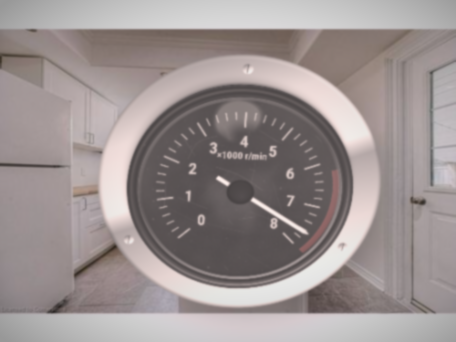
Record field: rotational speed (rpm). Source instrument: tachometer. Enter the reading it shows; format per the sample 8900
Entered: 7600
